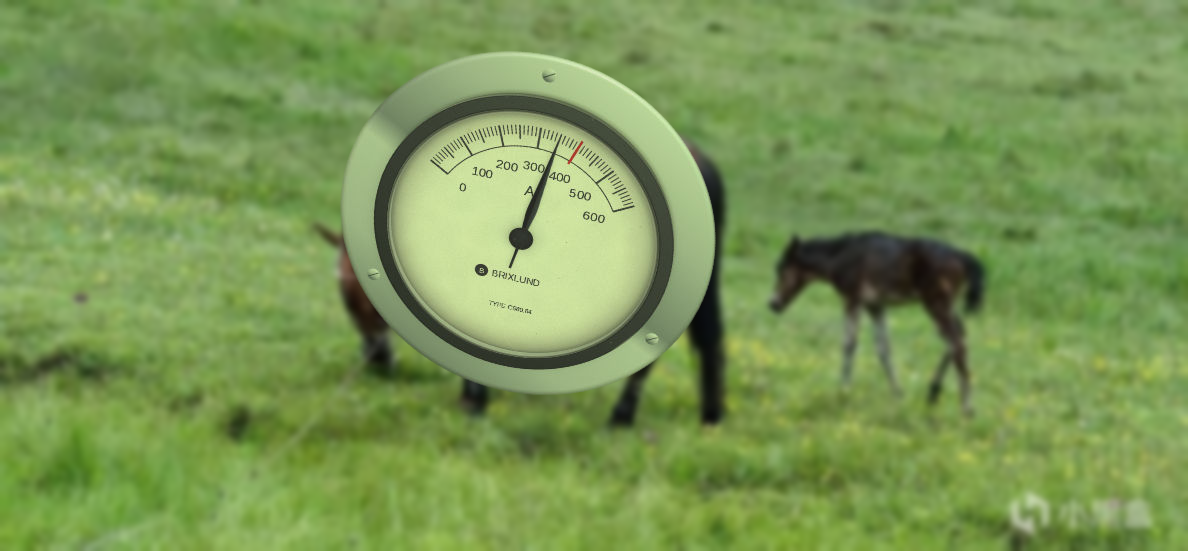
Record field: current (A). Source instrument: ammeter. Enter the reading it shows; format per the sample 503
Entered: 350
